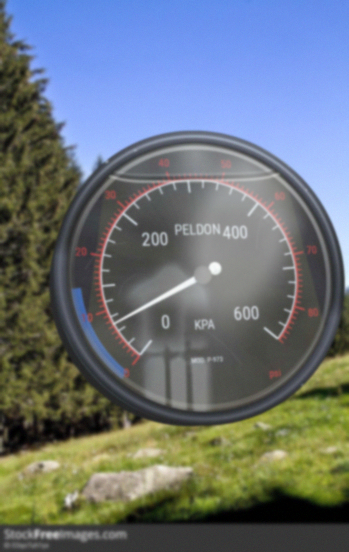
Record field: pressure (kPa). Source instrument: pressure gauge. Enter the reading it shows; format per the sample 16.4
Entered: 50
